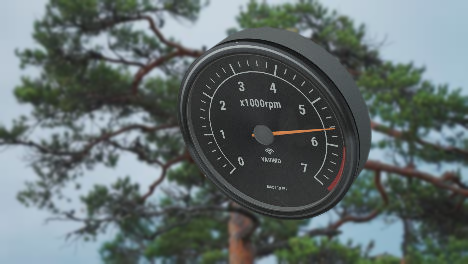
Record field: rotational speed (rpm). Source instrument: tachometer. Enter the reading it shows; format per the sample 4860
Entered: 5600
